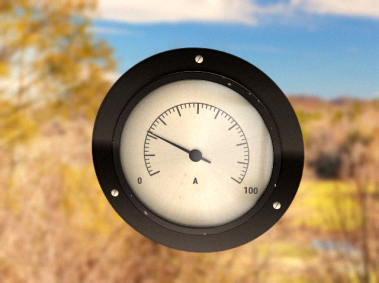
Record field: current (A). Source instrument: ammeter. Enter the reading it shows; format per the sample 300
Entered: 22
